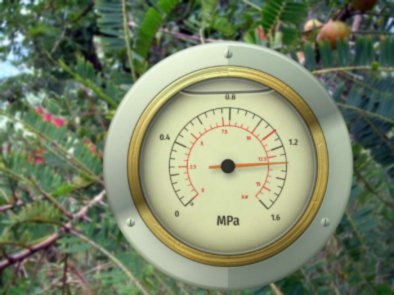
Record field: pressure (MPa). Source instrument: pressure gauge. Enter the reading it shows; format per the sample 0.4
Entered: 1.3
